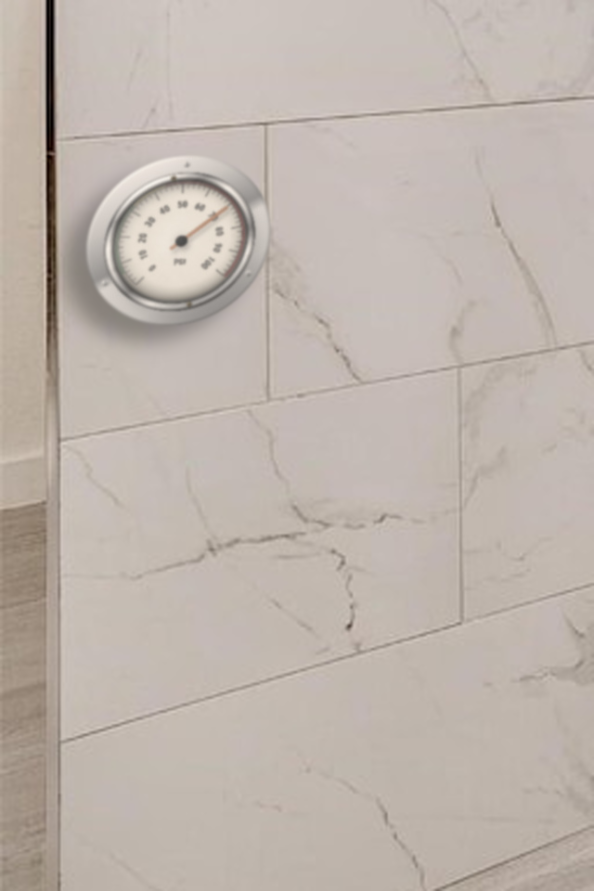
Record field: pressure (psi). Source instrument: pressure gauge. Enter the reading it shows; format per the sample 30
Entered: 70
